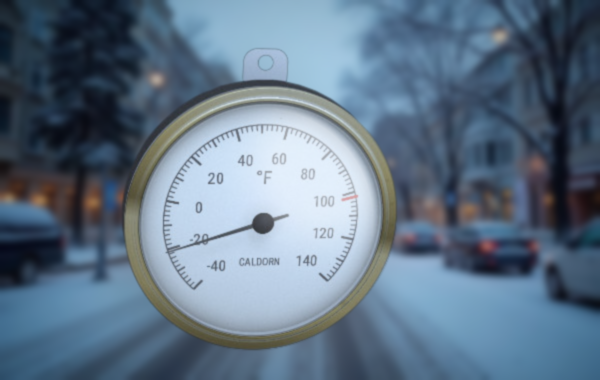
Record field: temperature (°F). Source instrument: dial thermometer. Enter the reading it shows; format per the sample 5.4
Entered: -20
